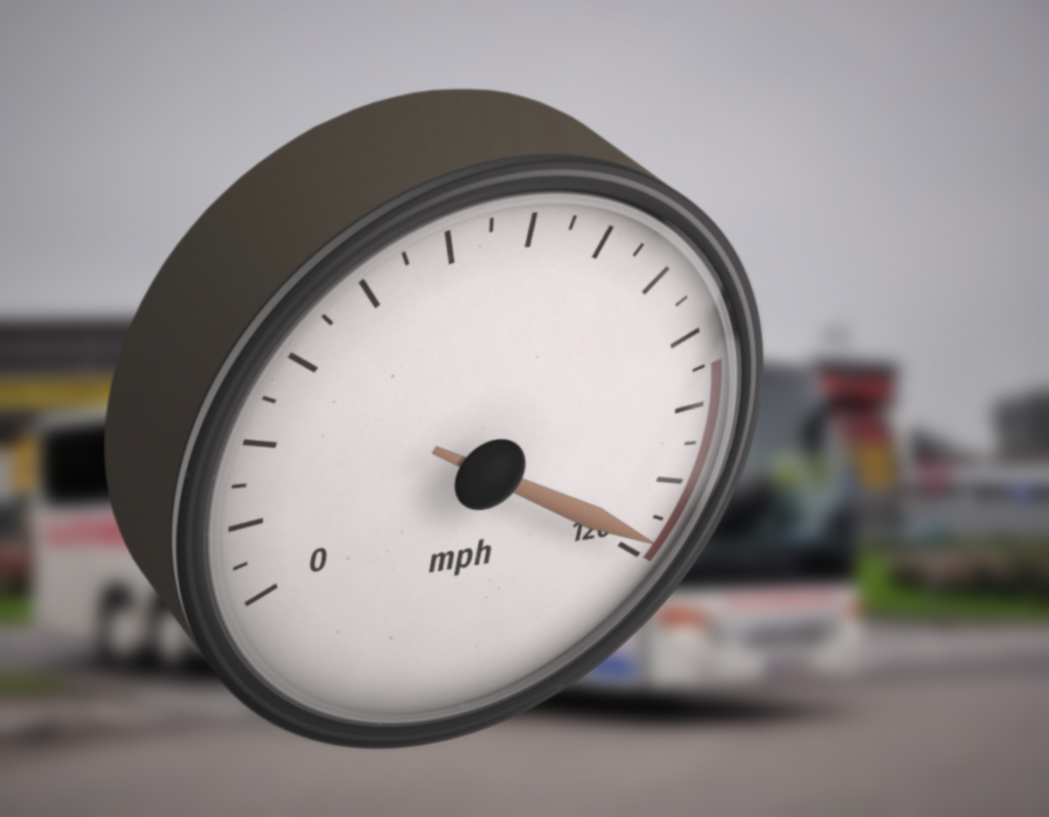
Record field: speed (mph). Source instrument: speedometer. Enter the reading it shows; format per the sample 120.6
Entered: 117.5
